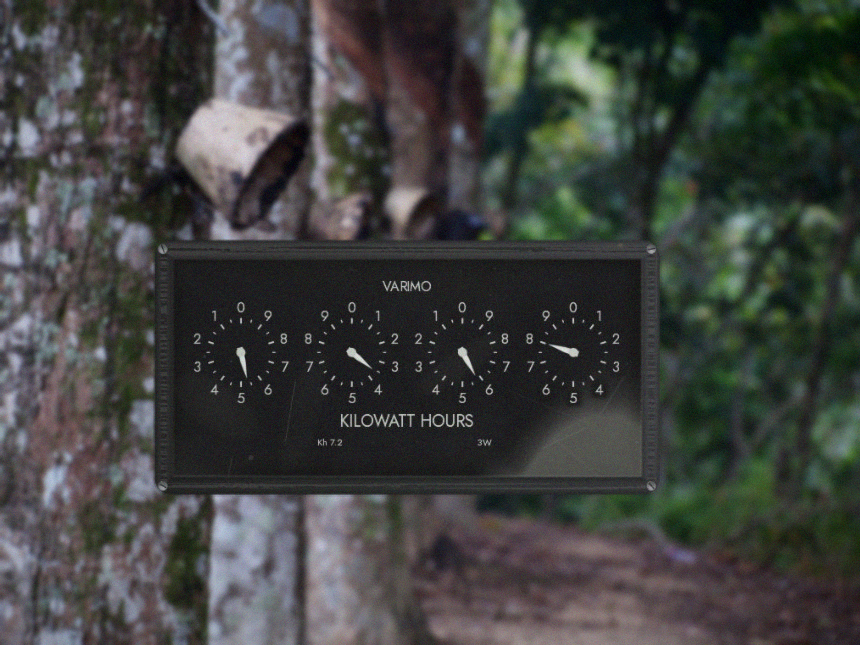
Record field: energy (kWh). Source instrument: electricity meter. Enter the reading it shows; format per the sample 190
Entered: 5358
